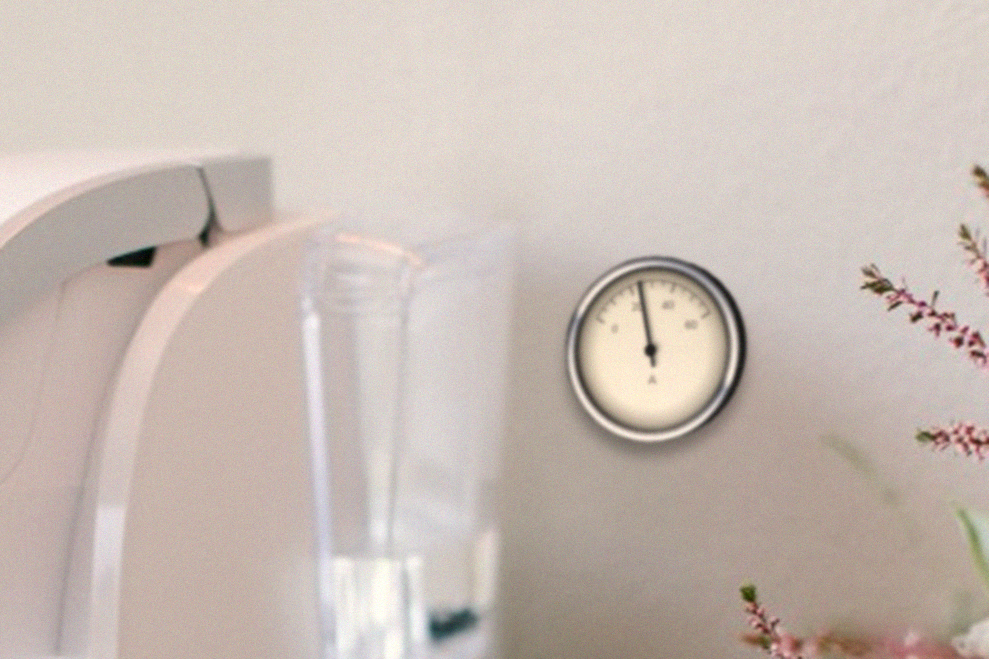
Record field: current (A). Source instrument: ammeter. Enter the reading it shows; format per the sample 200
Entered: 25
